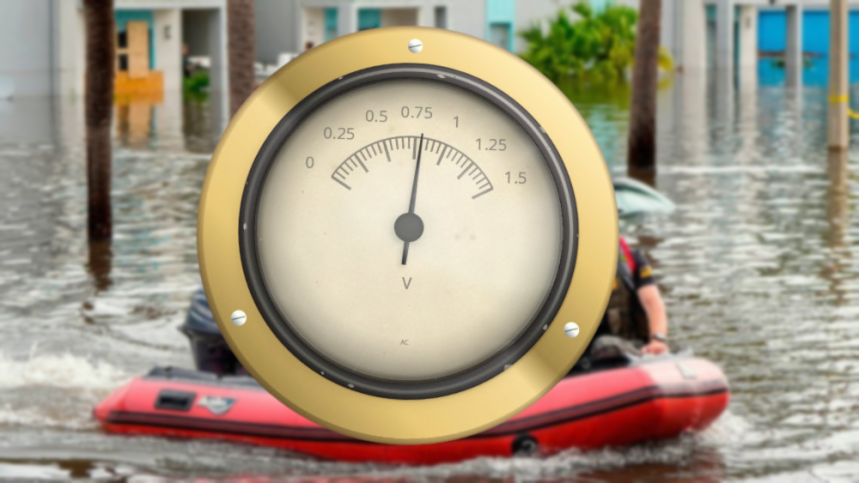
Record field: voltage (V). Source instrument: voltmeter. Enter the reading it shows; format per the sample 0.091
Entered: 0.8
